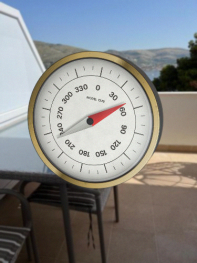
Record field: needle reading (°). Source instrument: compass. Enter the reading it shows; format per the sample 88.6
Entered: 50
